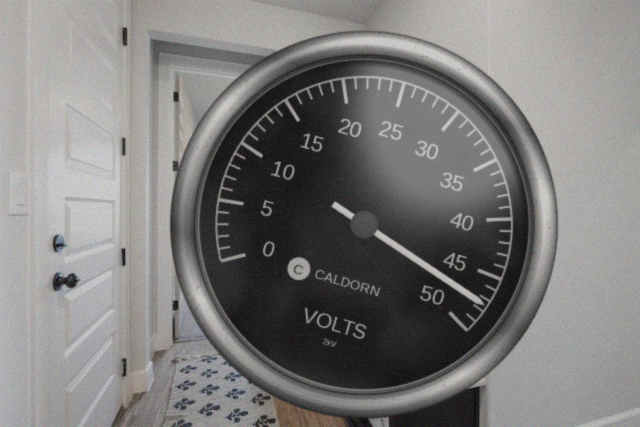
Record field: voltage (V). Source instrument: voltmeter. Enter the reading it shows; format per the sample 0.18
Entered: 47.5
